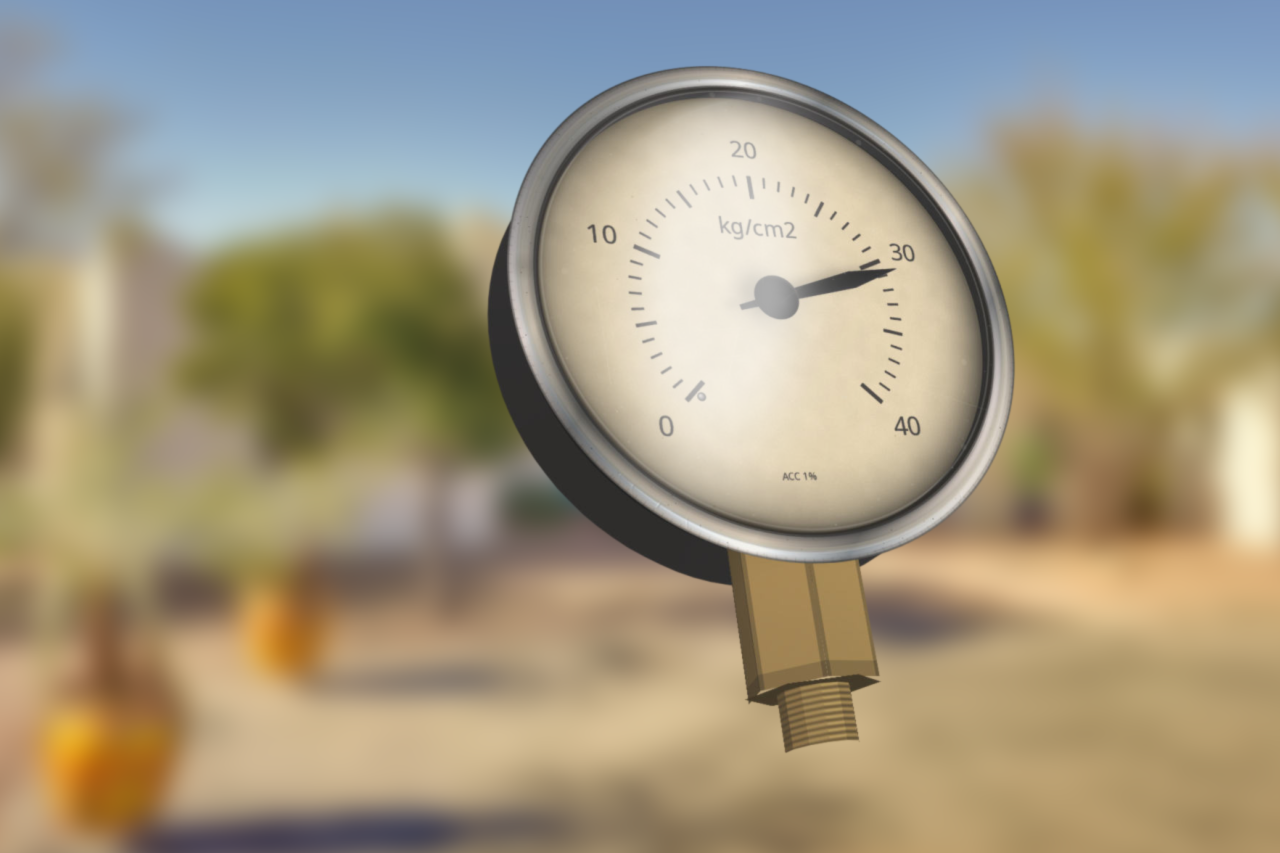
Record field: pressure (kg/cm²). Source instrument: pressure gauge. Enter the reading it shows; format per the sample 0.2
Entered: 31
